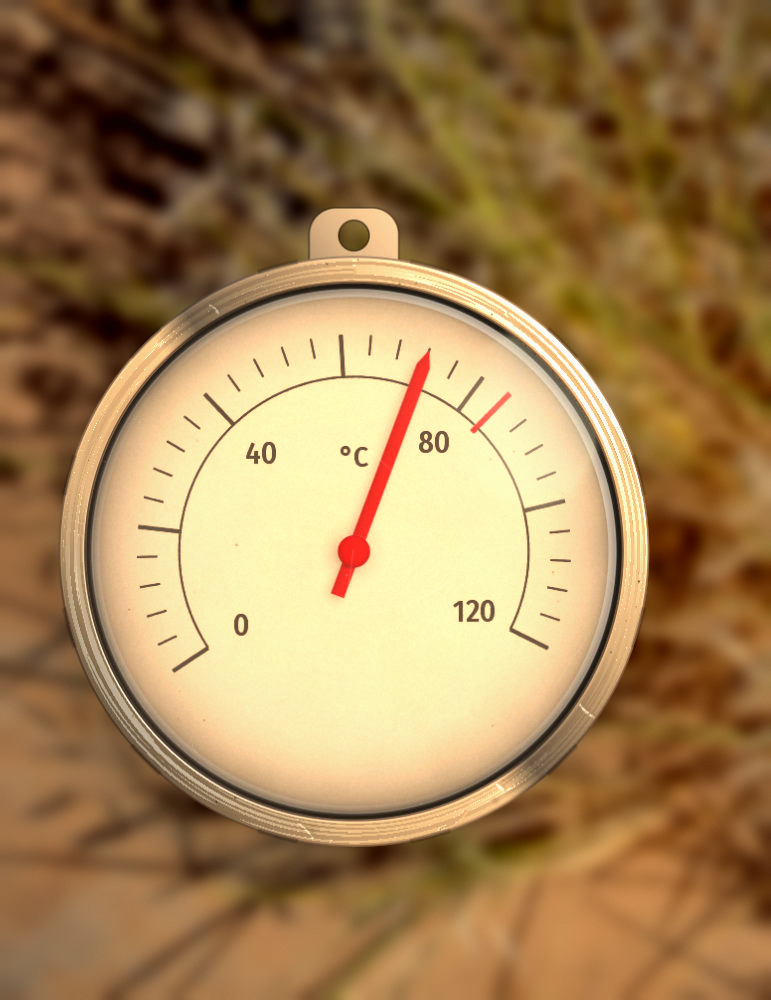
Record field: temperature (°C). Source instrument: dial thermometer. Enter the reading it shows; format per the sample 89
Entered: 72
